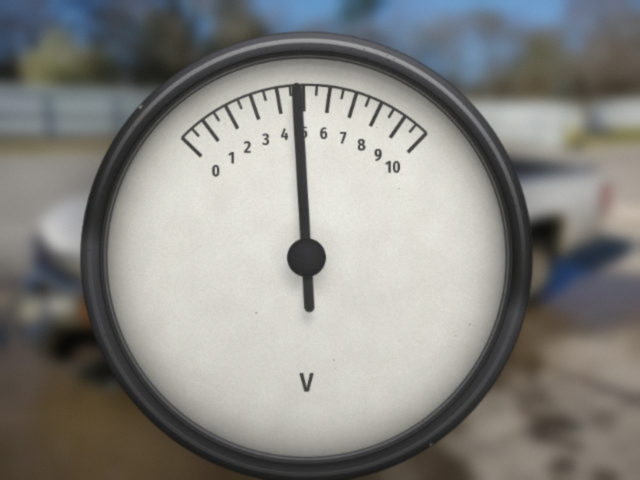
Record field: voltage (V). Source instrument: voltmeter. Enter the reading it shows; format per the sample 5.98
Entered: 4.75
